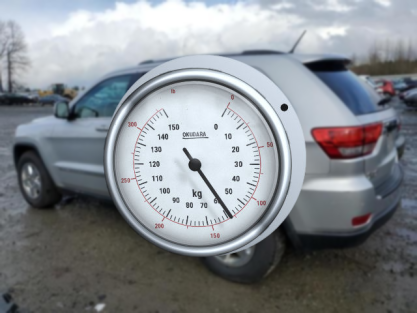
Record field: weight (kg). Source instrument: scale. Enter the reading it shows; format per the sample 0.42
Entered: 58
